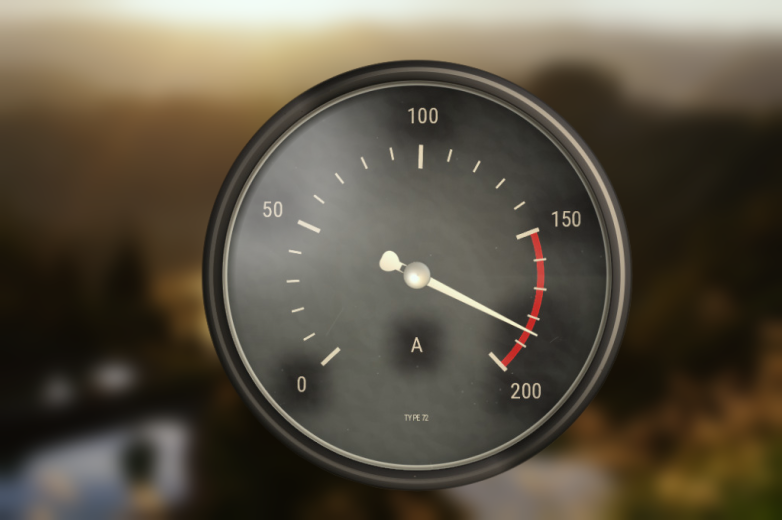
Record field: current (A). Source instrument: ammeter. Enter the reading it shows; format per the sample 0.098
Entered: 185
